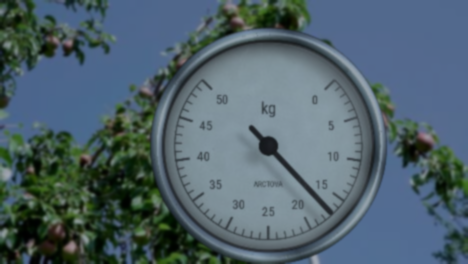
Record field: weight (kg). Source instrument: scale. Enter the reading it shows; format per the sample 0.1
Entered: 17
